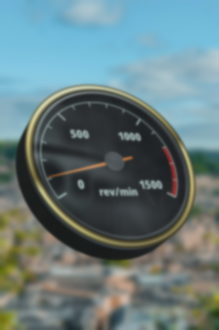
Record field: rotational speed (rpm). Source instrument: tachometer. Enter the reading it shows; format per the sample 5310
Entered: 100
